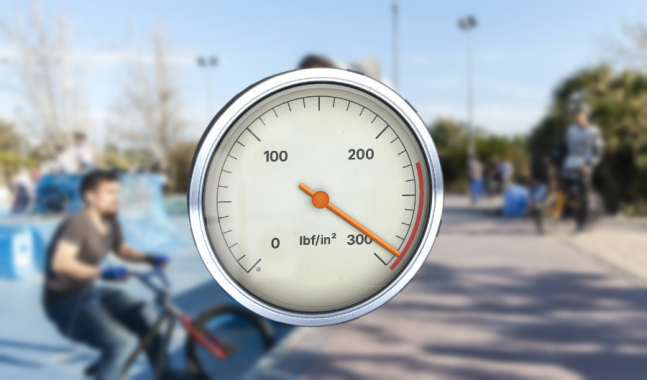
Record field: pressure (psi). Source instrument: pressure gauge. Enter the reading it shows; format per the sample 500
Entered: 290
